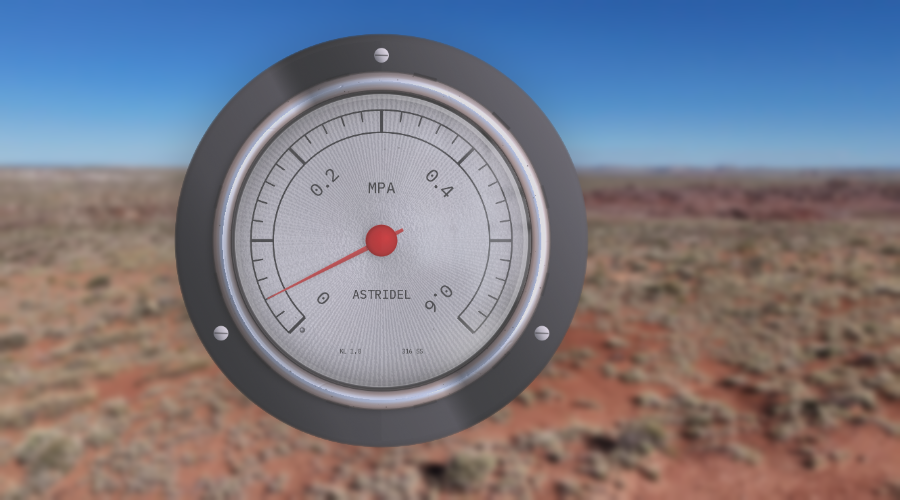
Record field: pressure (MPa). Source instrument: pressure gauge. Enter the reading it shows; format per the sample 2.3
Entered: 0.04
